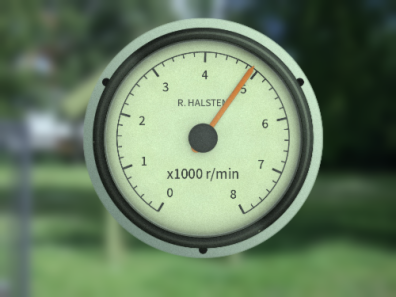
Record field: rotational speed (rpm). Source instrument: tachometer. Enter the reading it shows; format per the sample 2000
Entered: 4900
